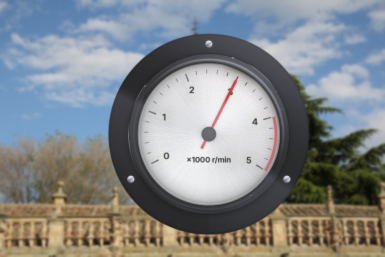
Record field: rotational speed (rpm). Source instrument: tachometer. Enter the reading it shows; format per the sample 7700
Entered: 3000
